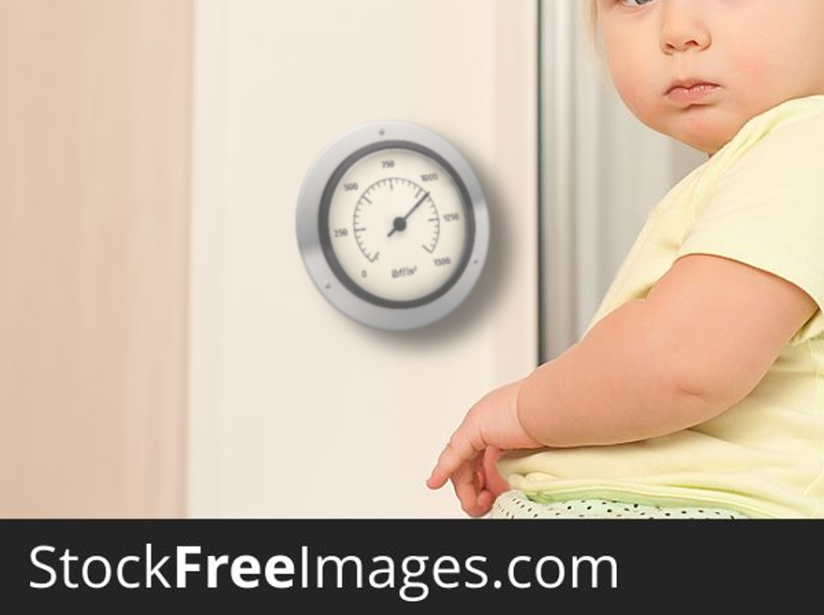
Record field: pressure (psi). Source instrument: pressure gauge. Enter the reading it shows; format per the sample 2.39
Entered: 1050
